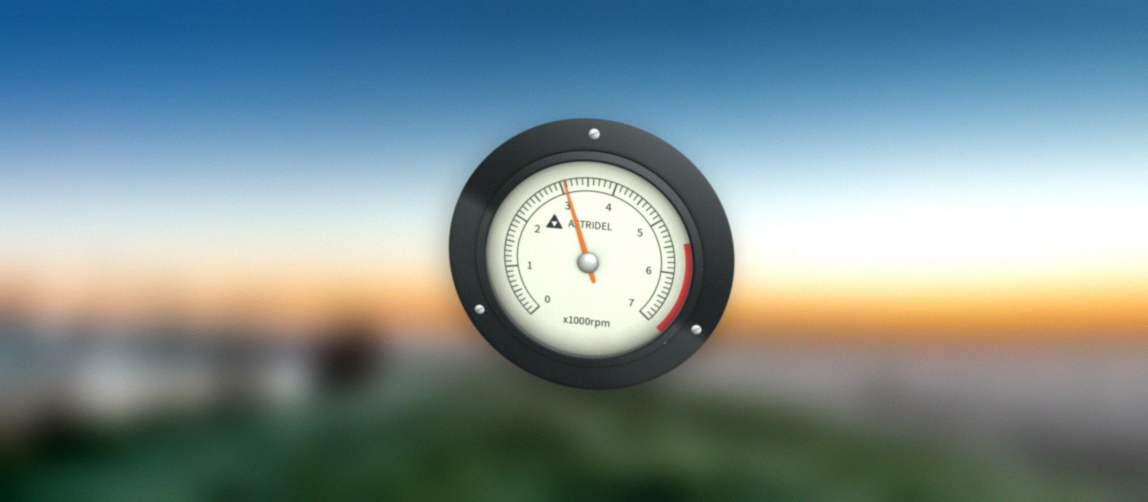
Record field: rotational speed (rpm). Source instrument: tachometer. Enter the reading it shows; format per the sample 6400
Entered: 3100
